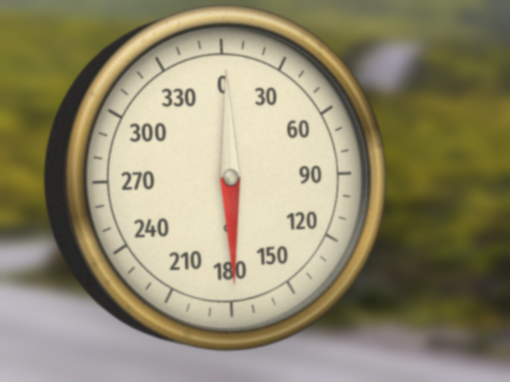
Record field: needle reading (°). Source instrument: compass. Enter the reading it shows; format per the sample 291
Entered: 180
